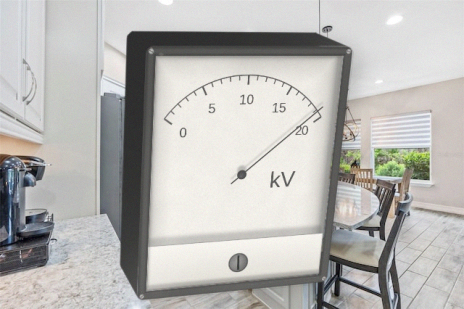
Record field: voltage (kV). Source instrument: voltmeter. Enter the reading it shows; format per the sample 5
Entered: 19
